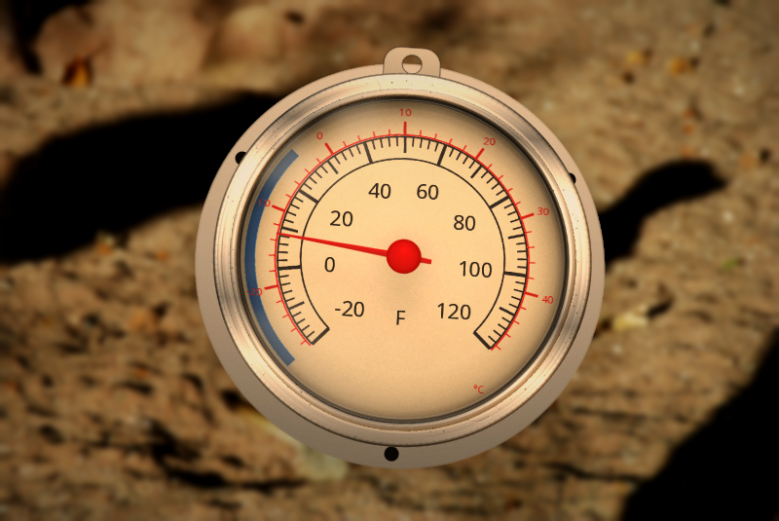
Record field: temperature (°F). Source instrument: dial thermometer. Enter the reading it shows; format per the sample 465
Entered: 8
